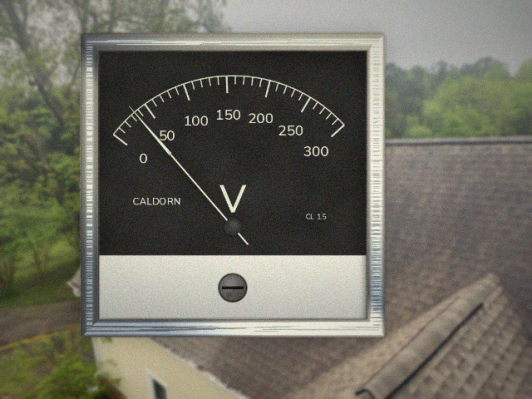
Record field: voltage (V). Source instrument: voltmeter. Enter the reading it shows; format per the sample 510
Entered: 35
